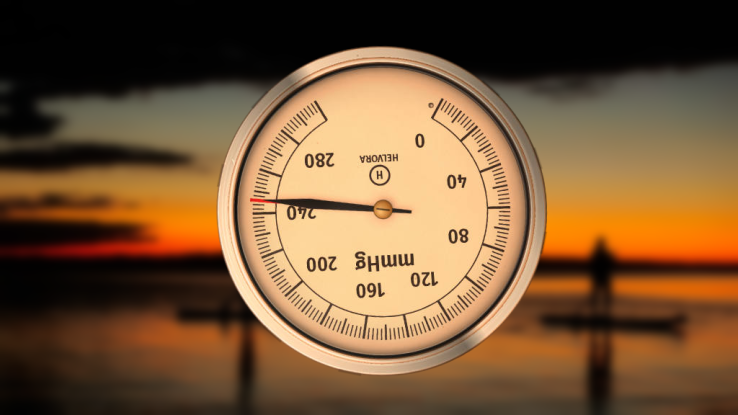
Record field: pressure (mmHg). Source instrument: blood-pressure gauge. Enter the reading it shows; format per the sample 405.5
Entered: 246
